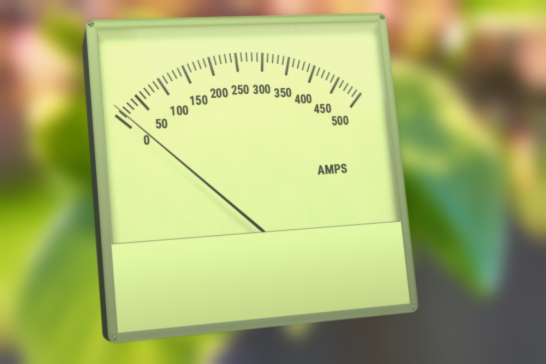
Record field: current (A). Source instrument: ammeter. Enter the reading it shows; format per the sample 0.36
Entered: 10
